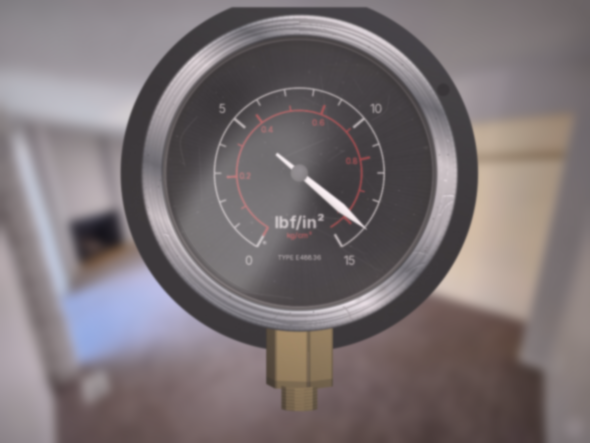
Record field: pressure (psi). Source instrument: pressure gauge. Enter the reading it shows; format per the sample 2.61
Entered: 14
